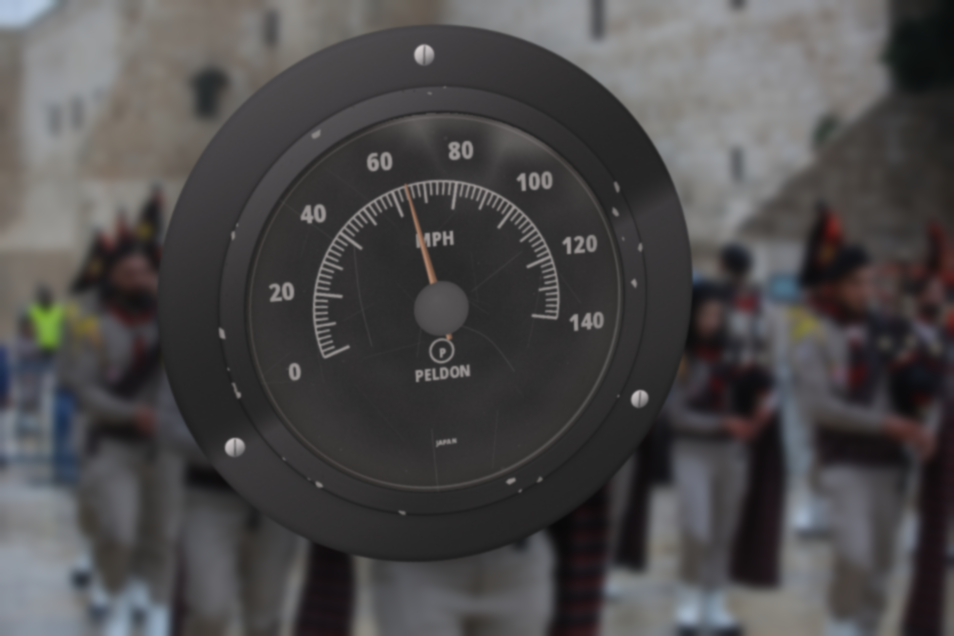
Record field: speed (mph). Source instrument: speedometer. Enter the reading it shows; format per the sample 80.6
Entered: 64
